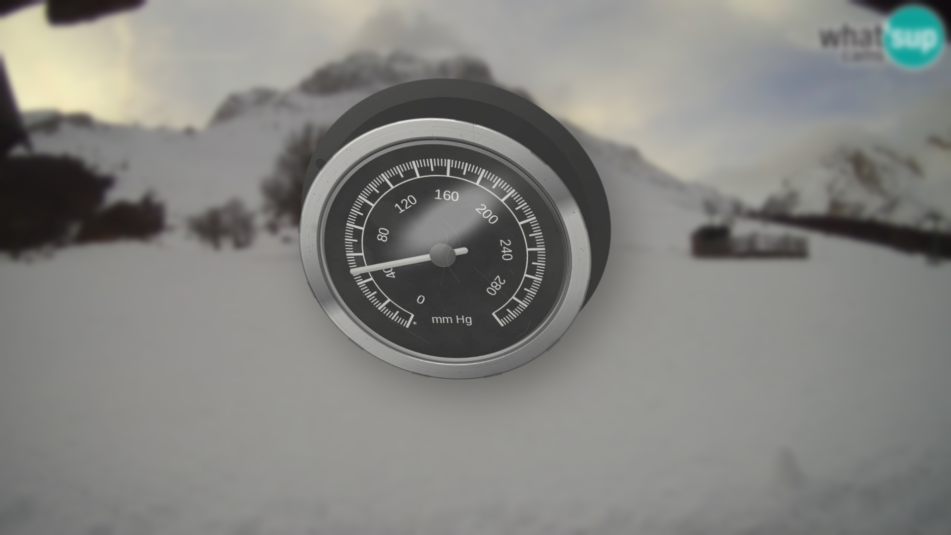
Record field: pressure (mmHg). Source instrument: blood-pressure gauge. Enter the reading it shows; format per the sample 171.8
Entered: 50
